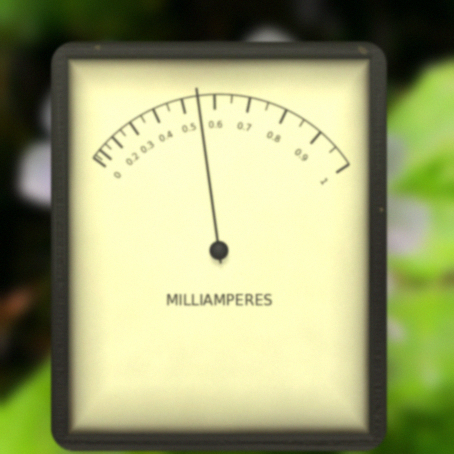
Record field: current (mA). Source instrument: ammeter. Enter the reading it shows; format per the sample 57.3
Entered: 0.55
